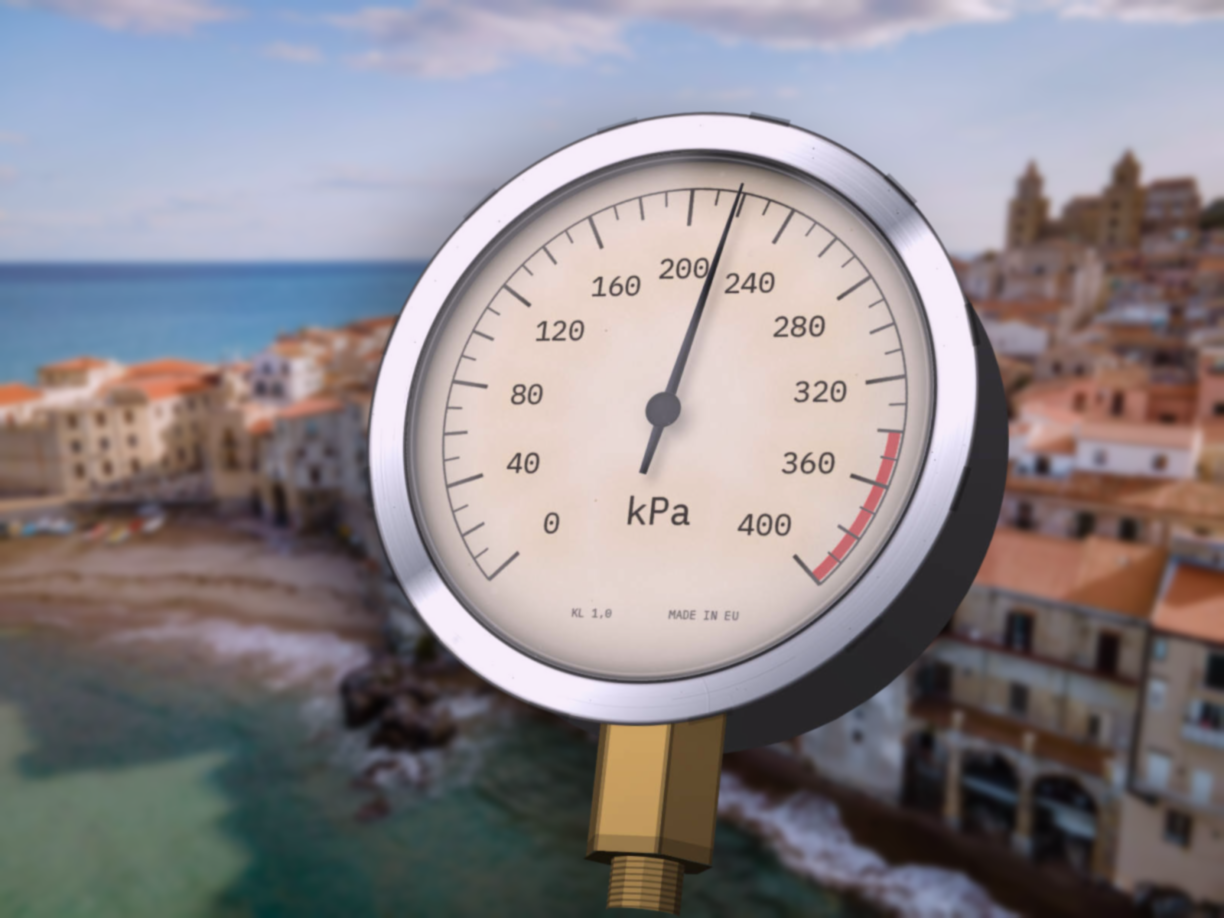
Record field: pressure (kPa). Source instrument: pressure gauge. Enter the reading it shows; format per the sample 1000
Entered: 220
